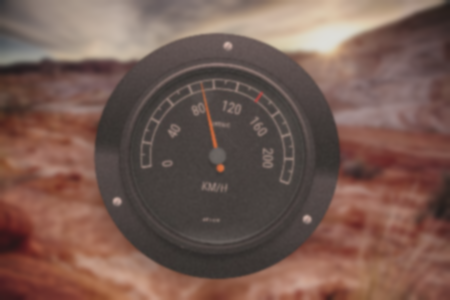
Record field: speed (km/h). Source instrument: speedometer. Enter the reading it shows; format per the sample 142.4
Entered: 90
